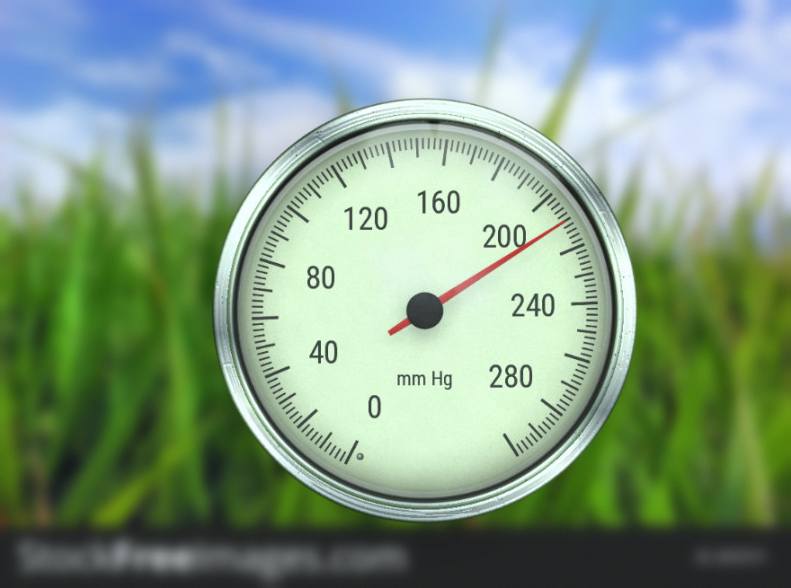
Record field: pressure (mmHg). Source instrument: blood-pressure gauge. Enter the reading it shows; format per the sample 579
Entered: 210
